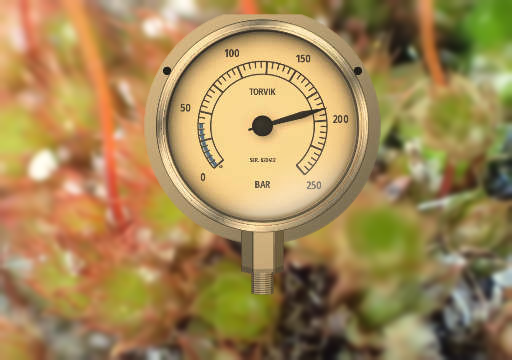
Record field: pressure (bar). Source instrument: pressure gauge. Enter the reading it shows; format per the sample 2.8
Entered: 190
